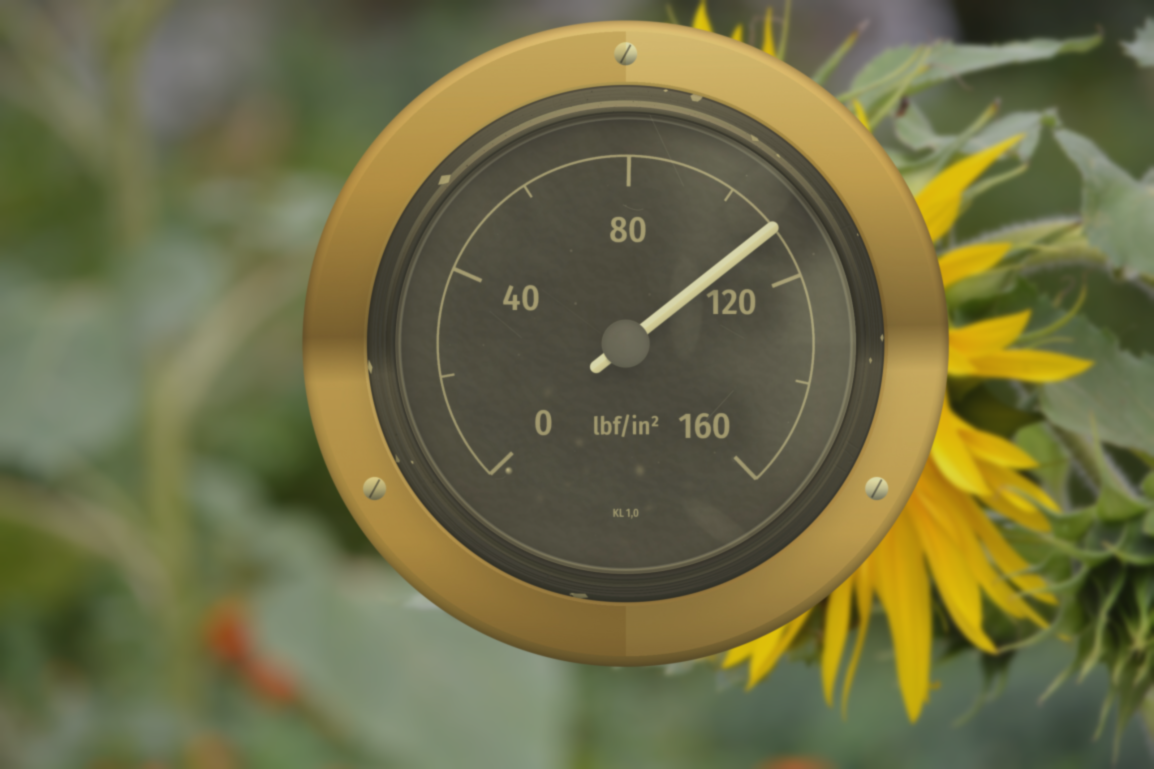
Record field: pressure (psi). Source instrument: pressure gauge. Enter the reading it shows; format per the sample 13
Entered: 110
